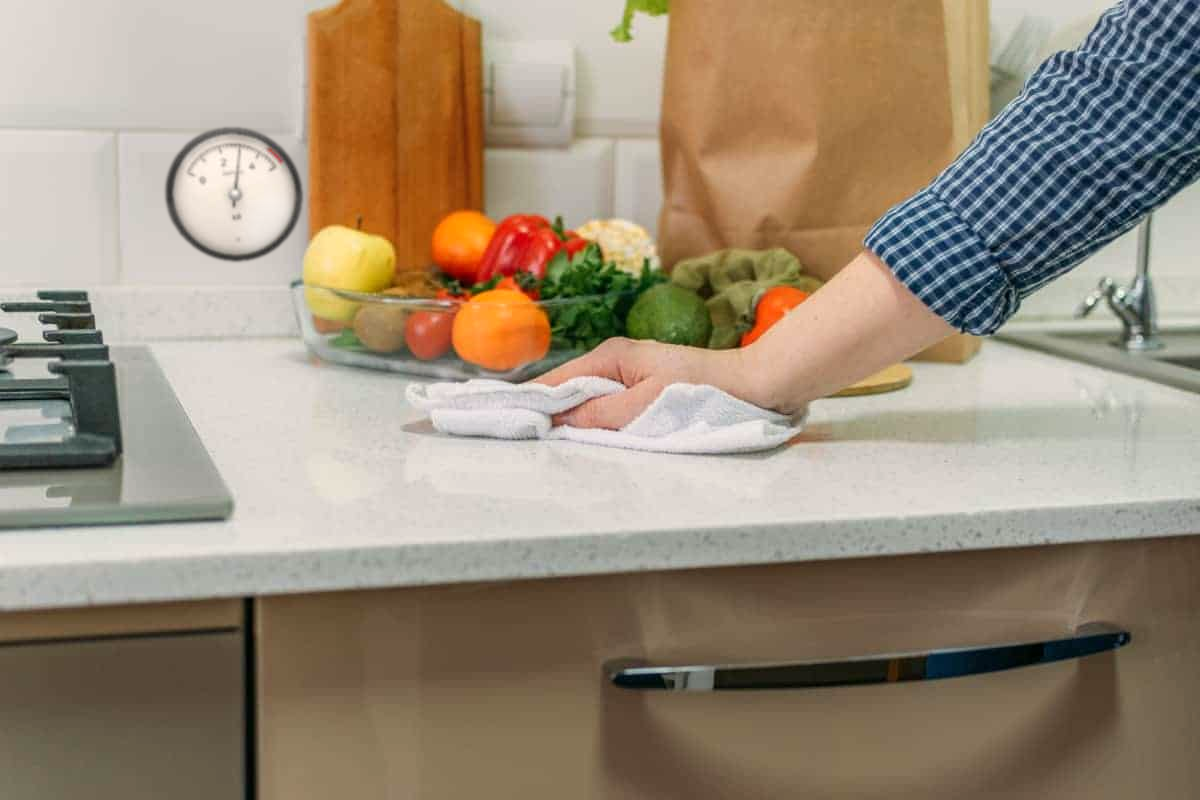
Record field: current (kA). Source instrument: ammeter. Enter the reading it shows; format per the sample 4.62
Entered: 3
